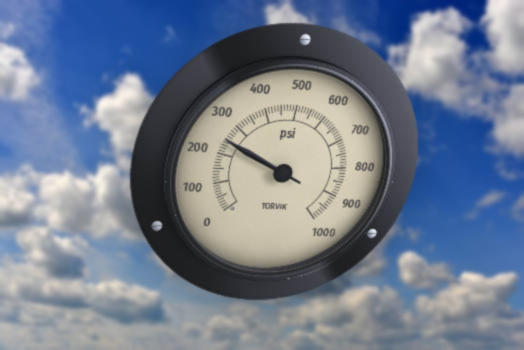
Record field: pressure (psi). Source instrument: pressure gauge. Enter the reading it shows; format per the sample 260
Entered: 250
